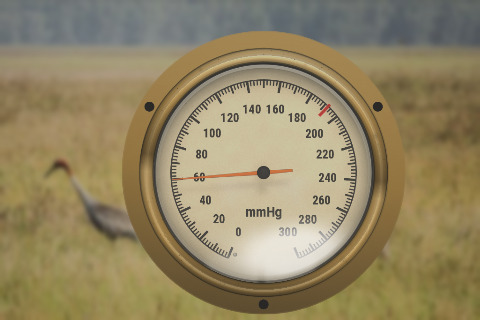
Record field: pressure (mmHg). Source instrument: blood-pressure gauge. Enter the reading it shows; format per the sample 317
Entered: 60
